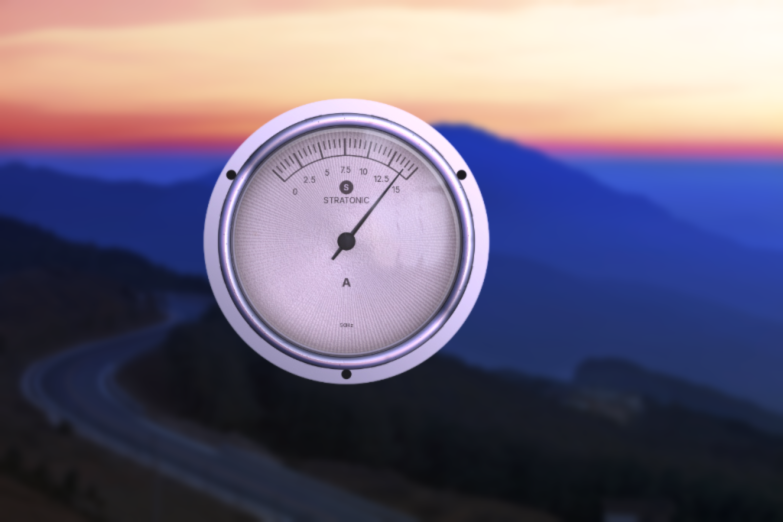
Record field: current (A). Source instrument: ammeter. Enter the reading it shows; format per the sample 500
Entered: 14
